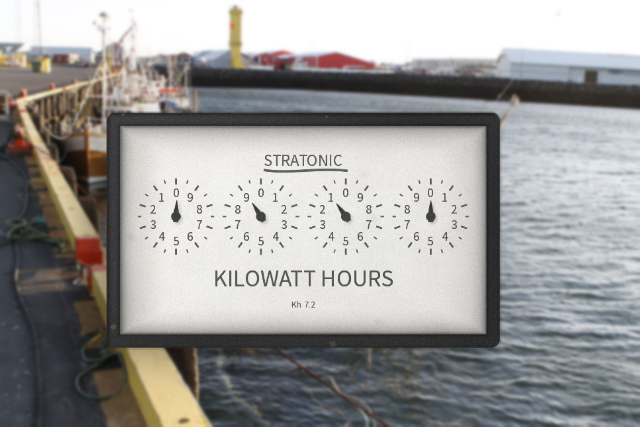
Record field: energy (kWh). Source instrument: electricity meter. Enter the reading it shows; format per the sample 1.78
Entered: 9910
